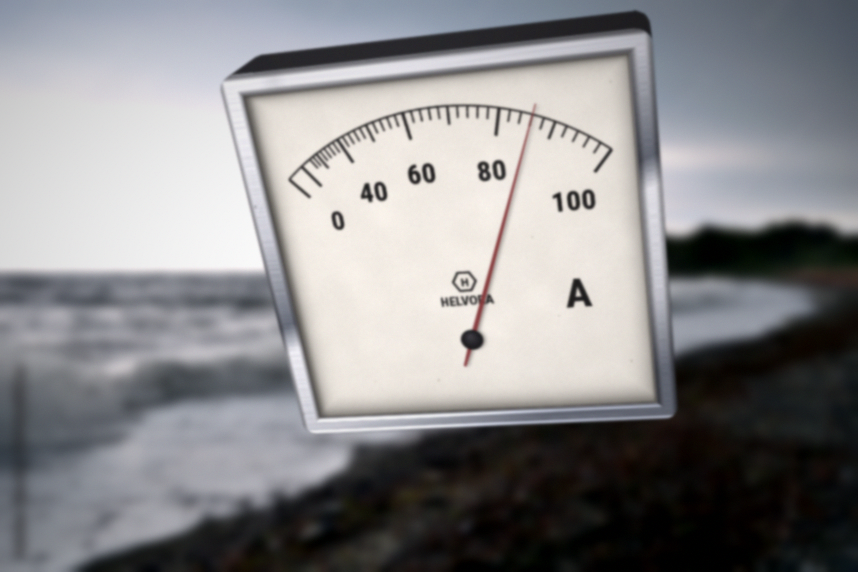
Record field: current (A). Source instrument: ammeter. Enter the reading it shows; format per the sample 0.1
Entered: 86
